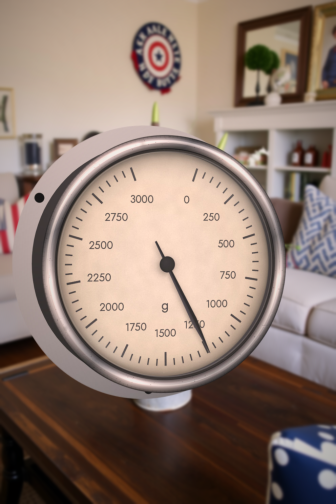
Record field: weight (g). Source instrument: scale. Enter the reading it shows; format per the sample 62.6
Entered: 1250
